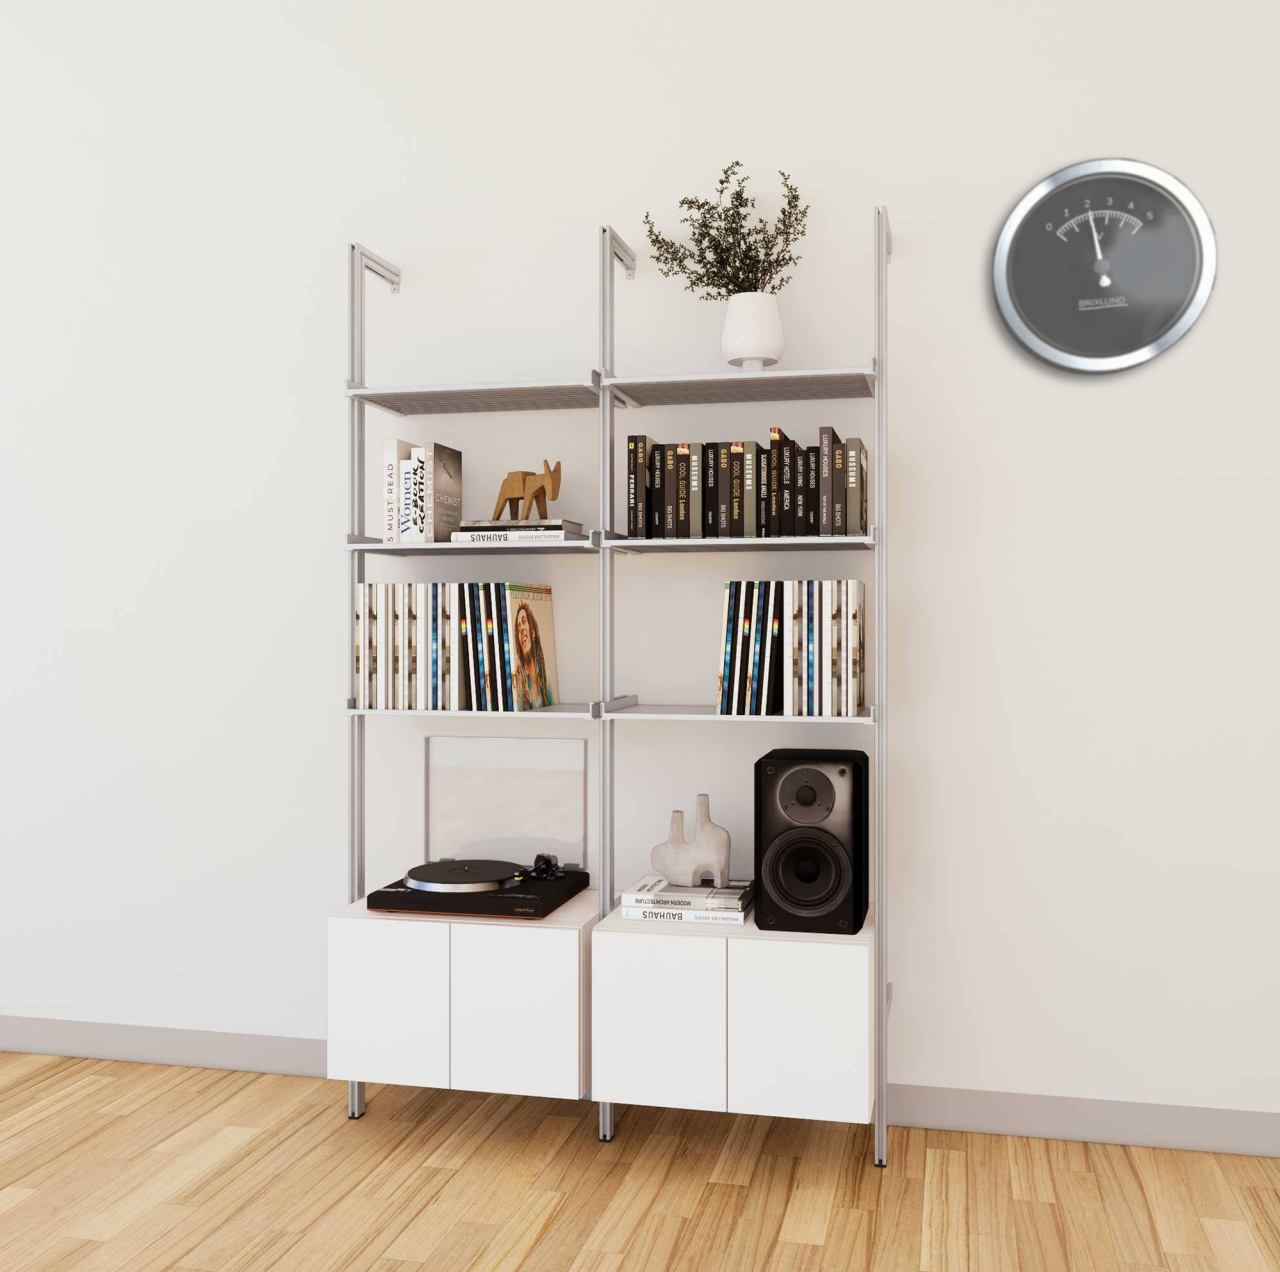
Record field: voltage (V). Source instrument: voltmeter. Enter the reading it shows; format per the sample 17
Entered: 2
